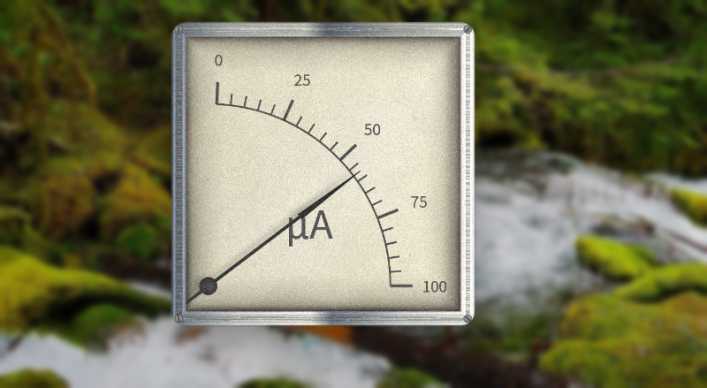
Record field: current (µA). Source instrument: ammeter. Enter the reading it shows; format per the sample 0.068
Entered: 57.5
